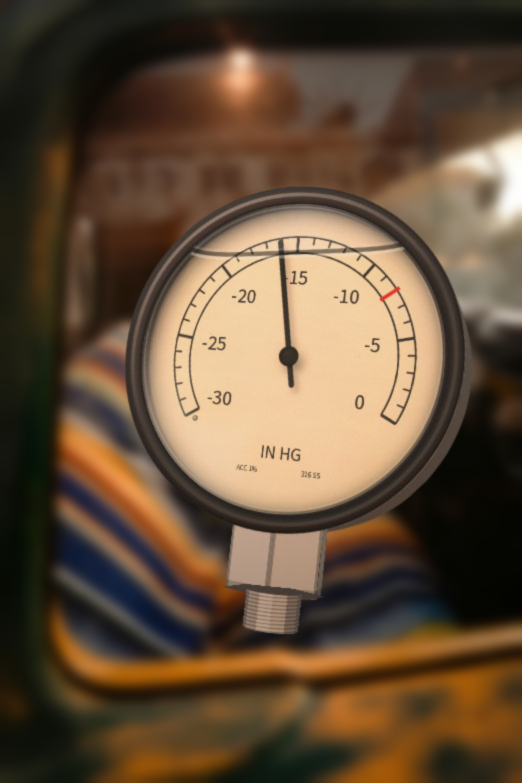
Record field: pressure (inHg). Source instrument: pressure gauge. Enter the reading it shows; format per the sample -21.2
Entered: -16
